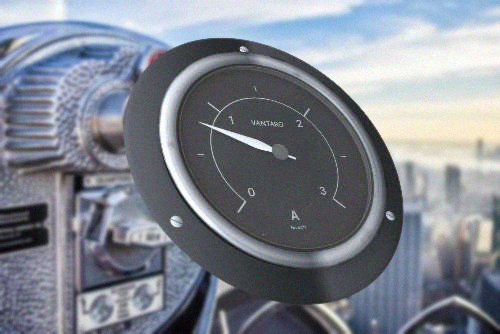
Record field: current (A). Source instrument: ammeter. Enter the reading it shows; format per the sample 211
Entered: 0.75
